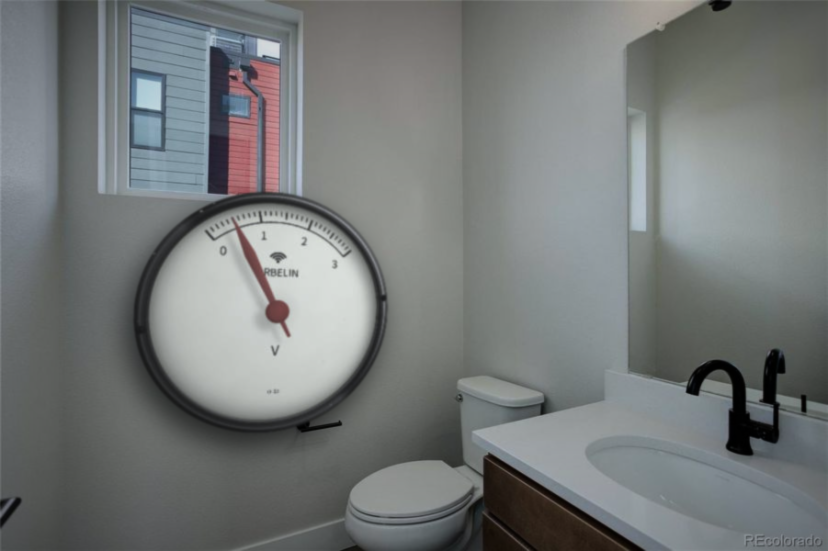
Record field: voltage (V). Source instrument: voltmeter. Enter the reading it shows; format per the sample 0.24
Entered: 0.5
